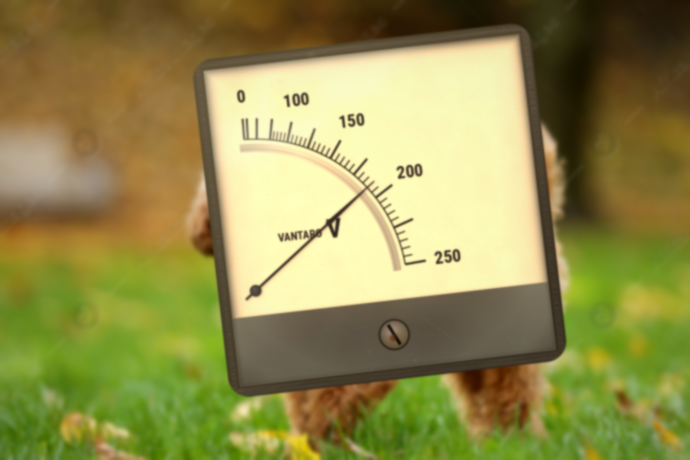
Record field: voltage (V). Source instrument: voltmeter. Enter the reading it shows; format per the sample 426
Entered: 190
